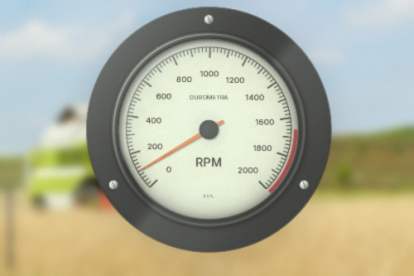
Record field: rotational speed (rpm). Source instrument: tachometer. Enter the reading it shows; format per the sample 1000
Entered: 100
